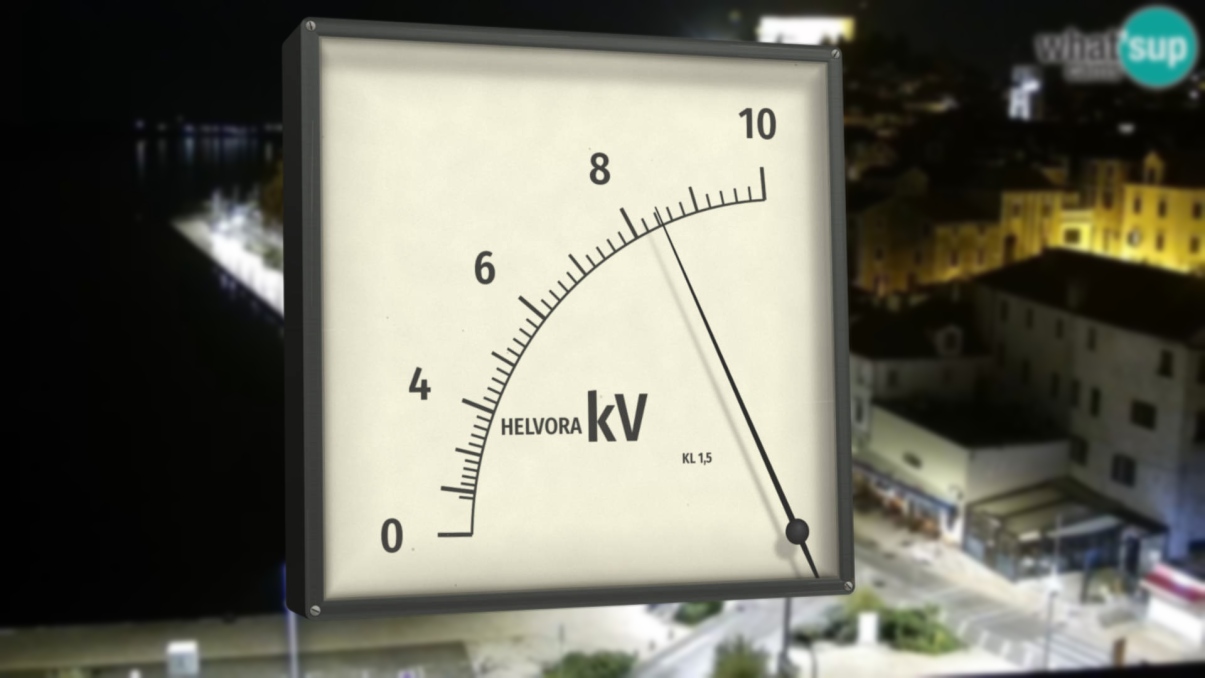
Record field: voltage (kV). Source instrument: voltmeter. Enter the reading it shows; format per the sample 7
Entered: 8.4
